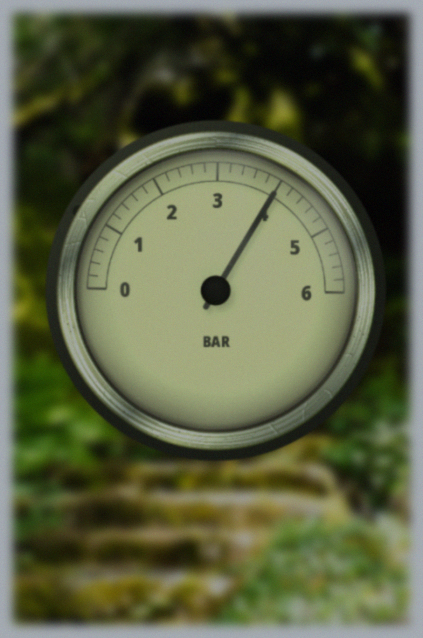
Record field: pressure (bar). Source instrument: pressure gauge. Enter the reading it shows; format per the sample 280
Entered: 4
